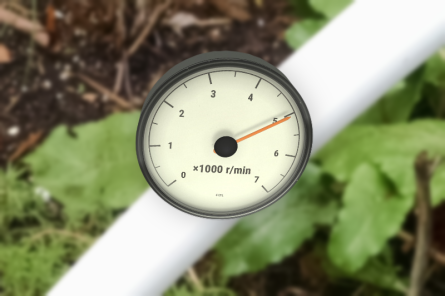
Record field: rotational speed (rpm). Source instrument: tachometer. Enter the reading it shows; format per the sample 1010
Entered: 5000
